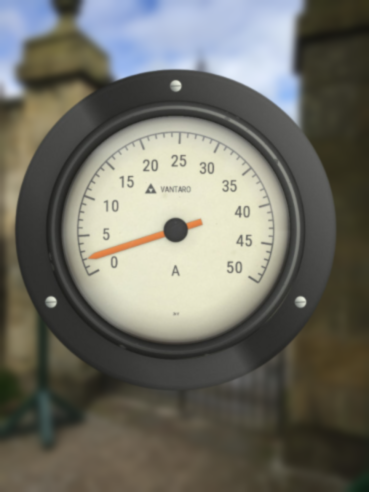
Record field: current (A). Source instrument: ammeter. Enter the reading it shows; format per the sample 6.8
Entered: 2
